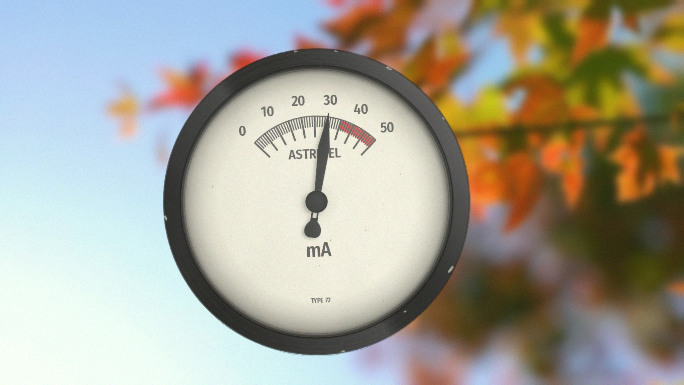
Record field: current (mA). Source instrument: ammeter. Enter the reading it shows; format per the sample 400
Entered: 30
